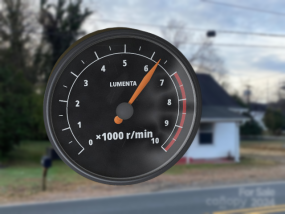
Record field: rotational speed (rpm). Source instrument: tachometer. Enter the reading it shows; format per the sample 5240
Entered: 6250
